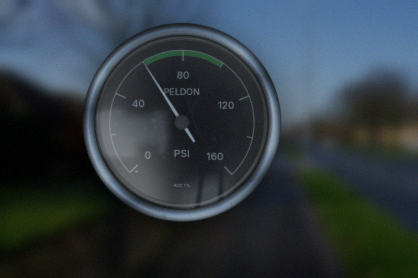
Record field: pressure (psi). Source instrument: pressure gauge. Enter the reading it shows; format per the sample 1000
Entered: 60
